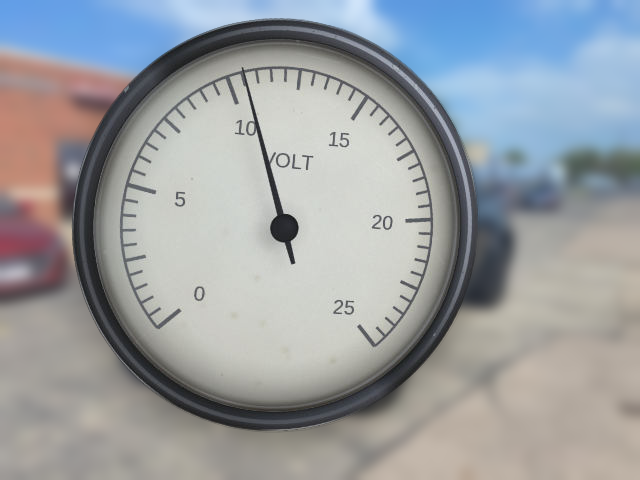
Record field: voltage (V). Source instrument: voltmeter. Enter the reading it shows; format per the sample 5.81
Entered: 10.5
